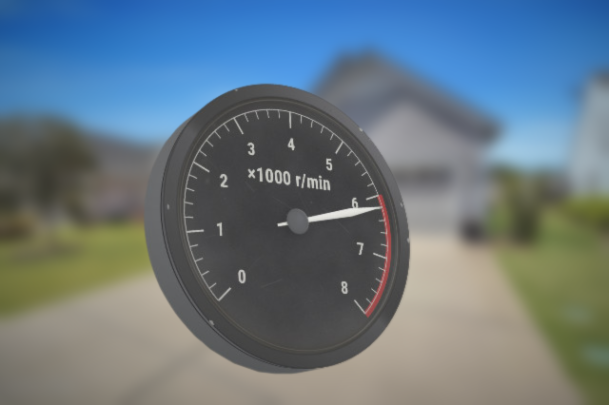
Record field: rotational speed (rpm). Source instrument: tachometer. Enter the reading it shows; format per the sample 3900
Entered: 6200
